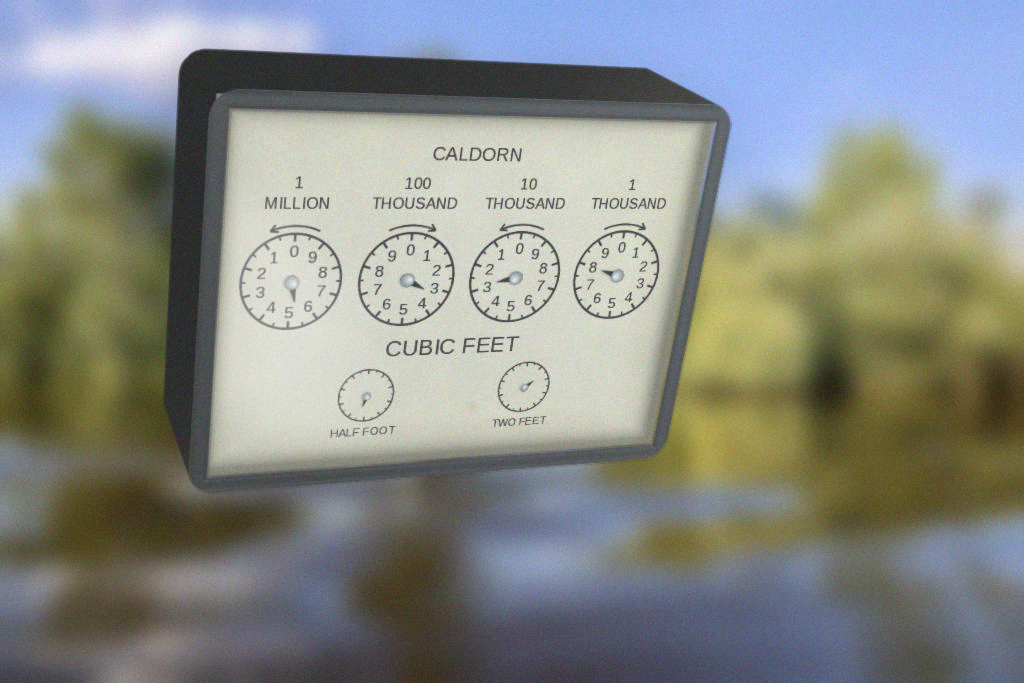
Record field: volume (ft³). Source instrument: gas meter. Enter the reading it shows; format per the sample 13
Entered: 532800
